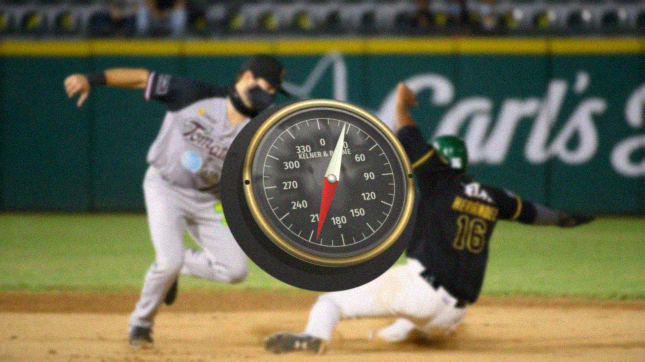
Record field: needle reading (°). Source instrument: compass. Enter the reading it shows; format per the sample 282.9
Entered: 205
